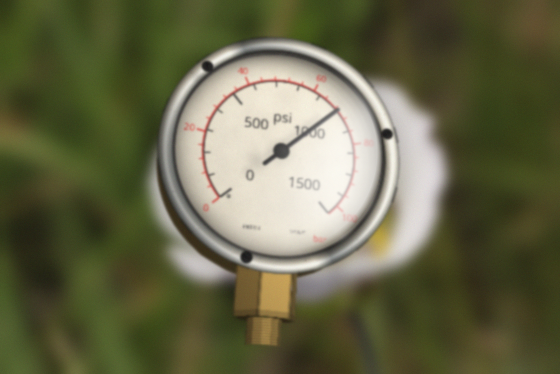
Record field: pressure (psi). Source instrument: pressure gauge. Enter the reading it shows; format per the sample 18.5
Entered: 1000
